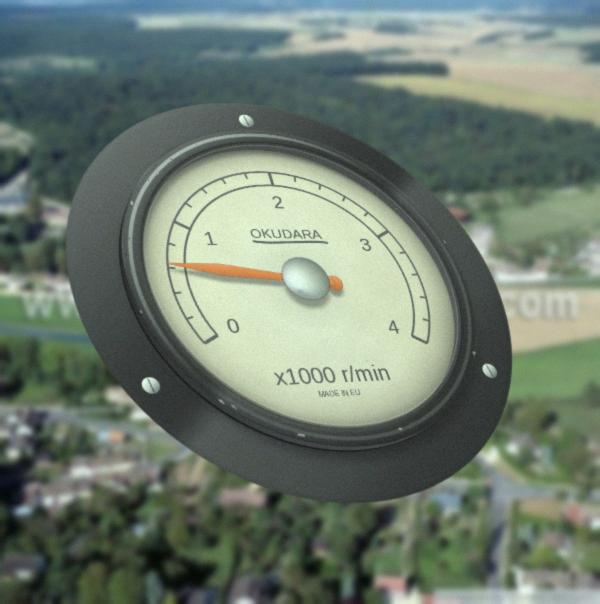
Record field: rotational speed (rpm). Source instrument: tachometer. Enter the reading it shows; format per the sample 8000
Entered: 600
